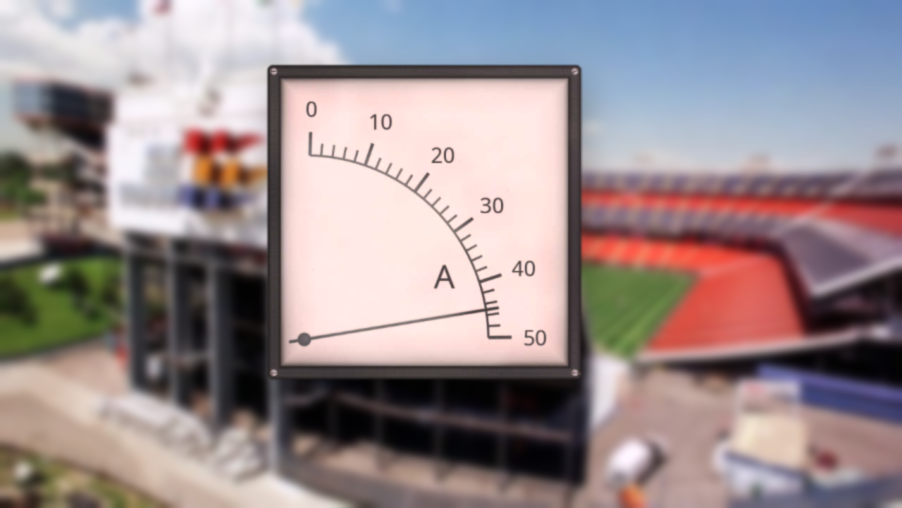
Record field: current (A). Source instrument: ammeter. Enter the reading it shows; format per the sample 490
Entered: 45
